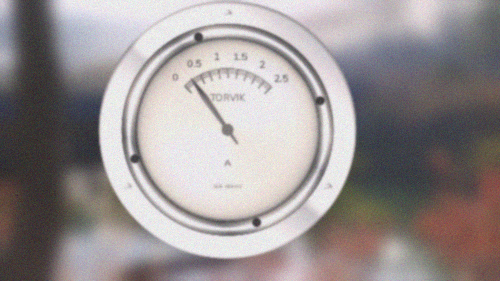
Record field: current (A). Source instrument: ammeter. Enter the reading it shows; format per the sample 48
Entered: 0.25
